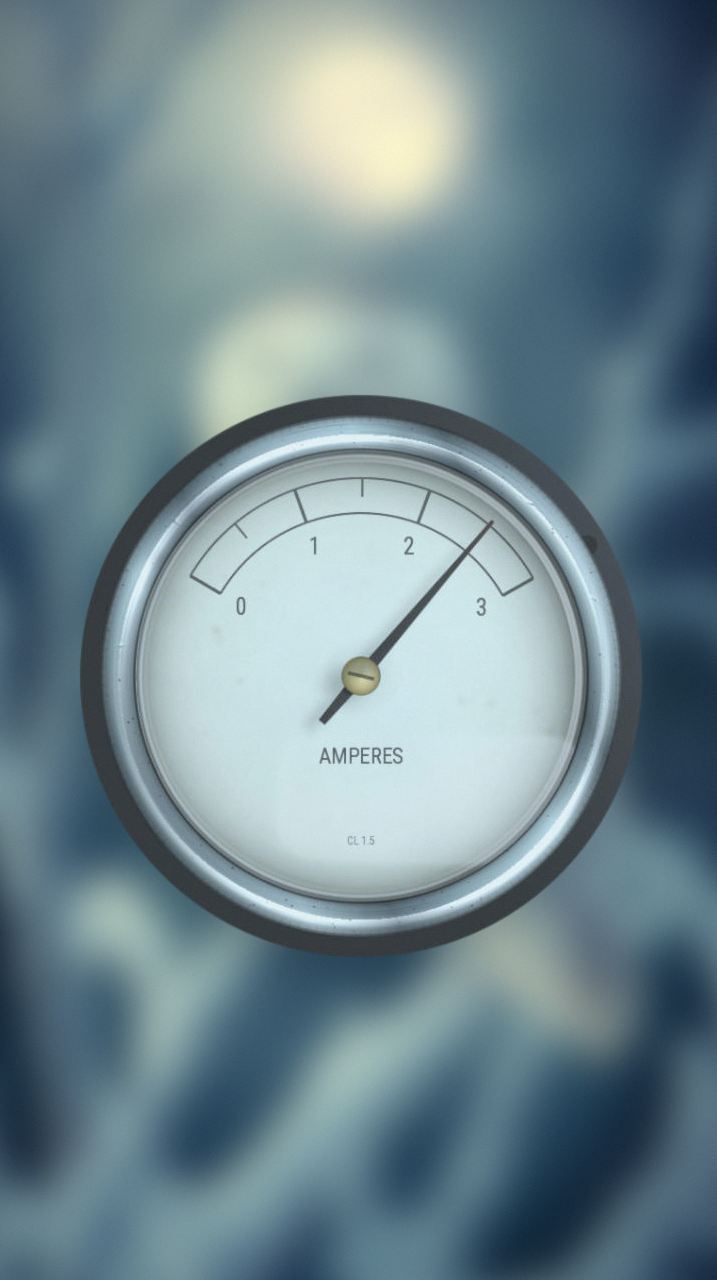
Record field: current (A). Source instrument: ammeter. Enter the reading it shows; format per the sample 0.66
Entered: 2.5
